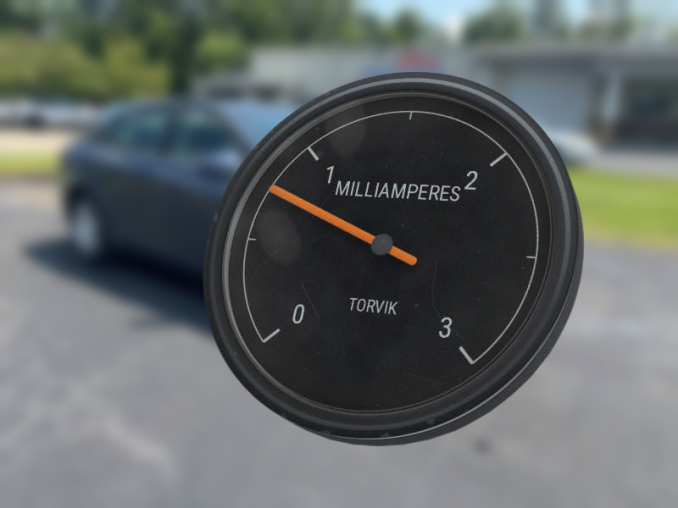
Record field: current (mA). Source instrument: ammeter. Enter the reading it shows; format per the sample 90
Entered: 0.75
